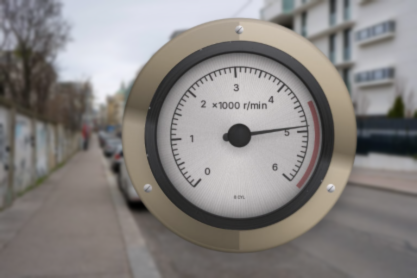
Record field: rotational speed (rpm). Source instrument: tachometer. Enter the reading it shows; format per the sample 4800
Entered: 4900
